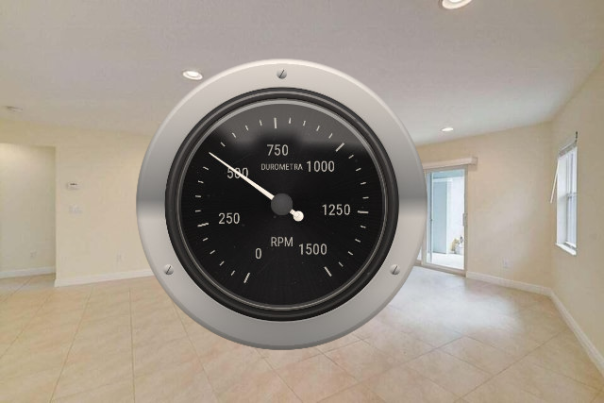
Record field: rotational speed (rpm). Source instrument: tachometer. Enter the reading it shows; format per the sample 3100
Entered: 500
